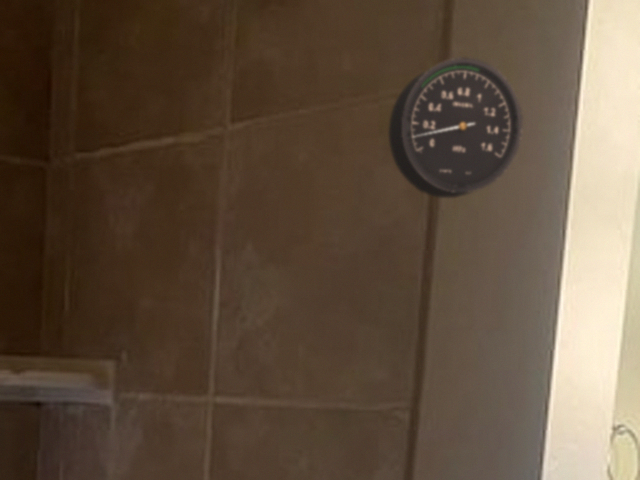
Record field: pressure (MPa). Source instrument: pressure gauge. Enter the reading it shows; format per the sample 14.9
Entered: 0.1
